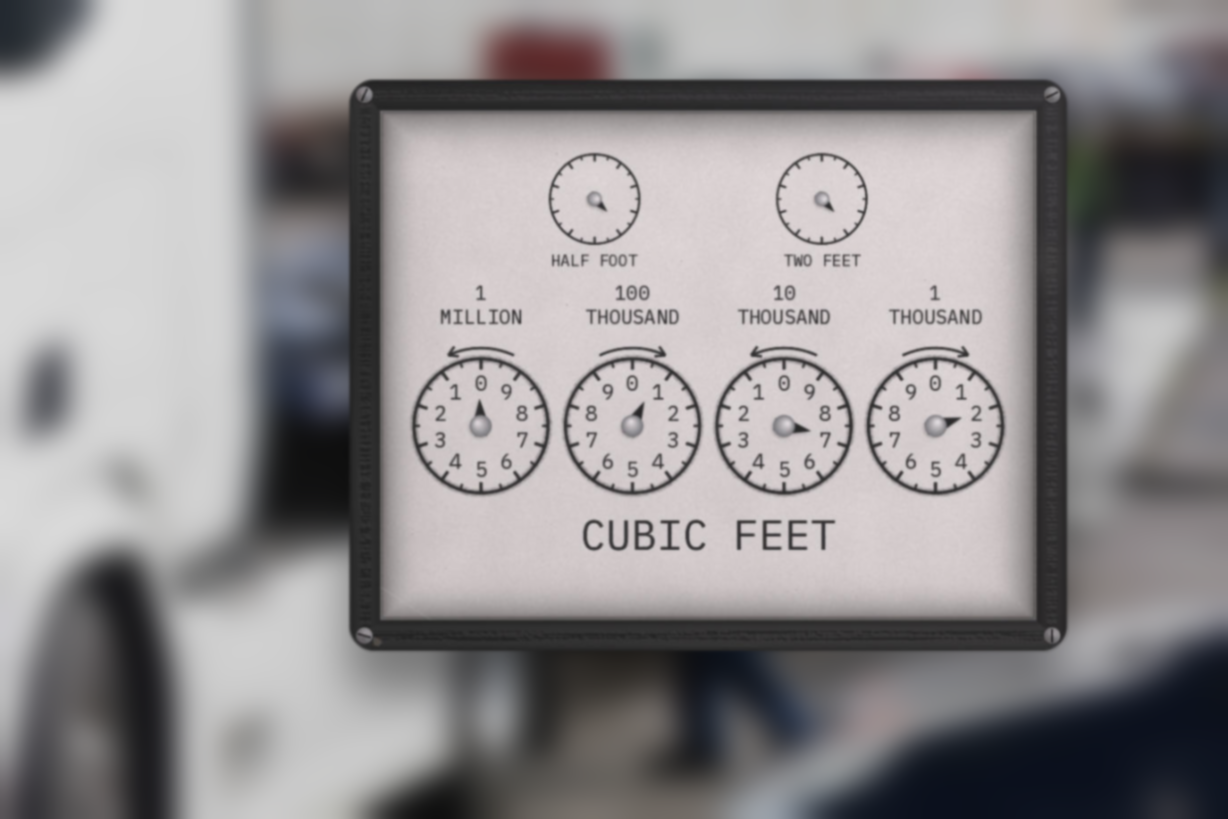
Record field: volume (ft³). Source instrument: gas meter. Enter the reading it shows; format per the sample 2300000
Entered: 7200
